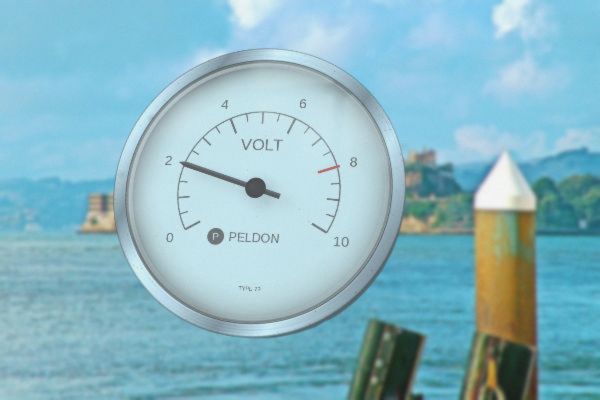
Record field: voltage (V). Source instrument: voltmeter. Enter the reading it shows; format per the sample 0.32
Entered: 2
